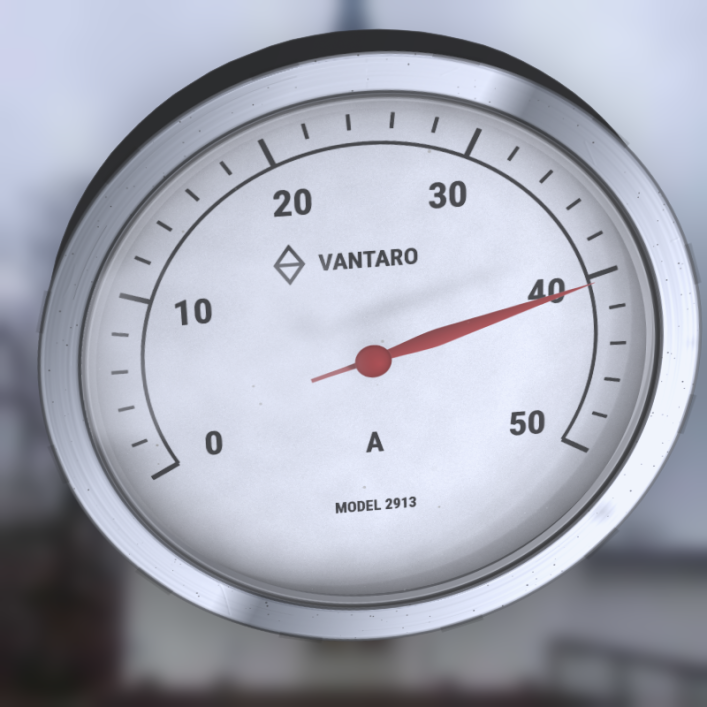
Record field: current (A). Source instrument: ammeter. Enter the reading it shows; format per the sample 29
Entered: 40
